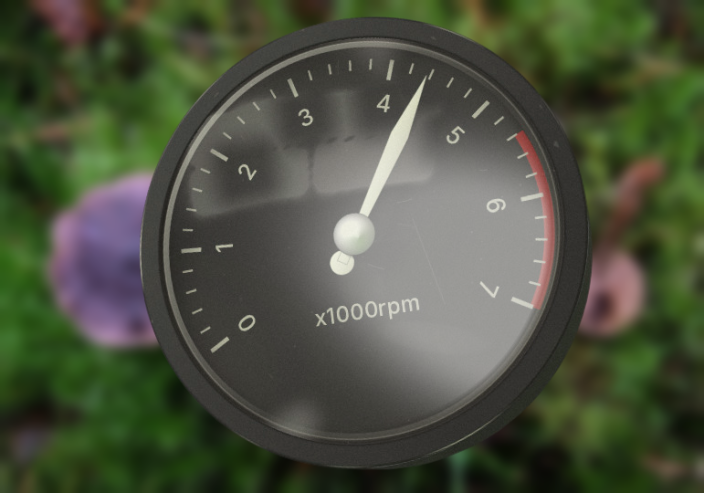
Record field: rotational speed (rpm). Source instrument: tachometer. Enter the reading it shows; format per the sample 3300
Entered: 4400
